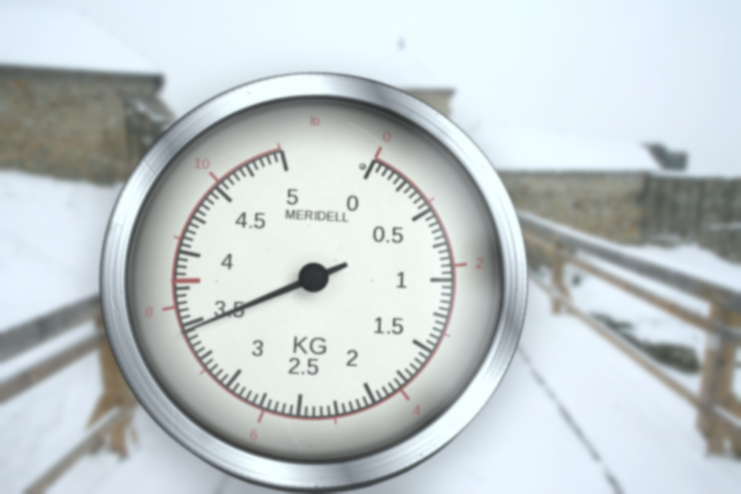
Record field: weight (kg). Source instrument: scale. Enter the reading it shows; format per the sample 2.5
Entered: 3.45
